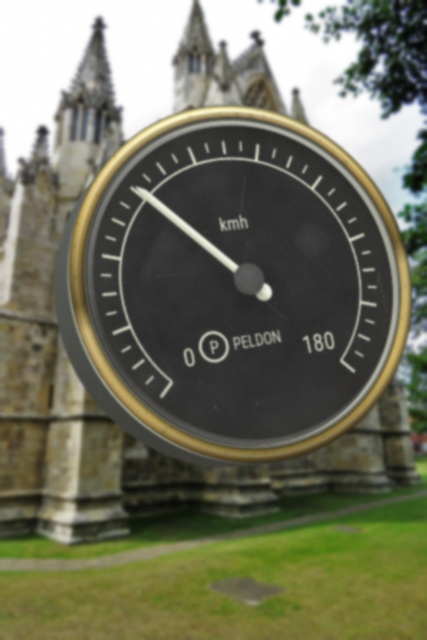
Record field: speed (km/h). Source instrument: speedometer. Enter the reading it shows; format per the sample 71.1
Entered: 60
